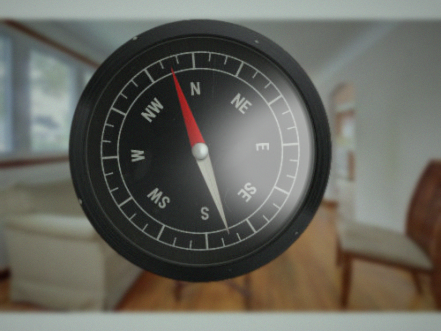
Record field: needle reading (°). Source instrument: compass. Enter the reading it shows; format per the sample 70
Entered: 345
